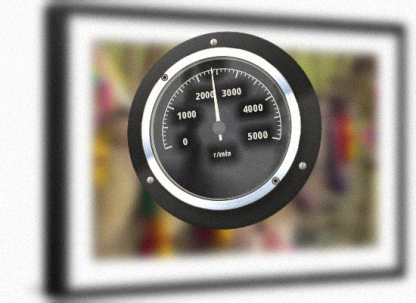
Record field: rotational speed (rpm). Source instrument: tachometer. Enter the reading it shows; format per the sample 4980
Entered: 2400
